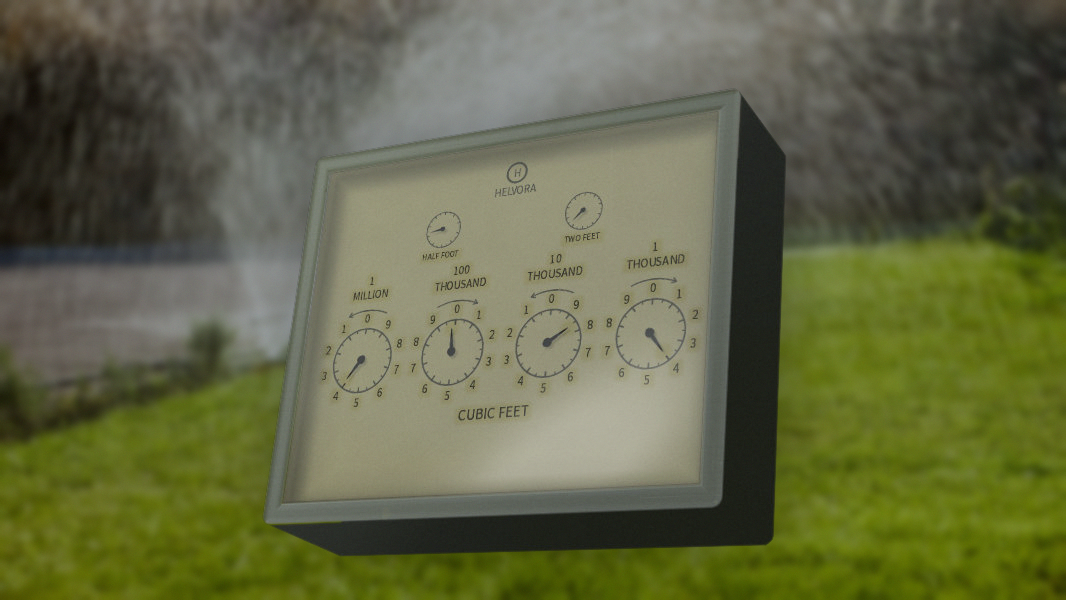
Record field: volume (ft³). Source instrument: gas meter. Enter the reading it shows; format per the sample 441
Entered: 398400
